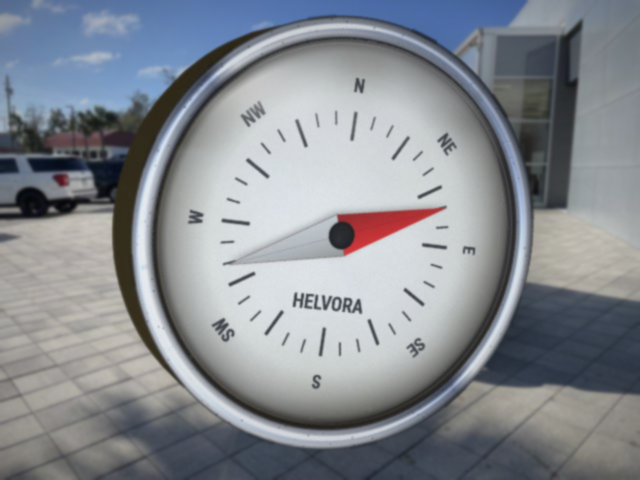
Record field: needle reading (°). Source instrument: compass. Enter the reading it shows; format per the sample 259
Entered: 70
